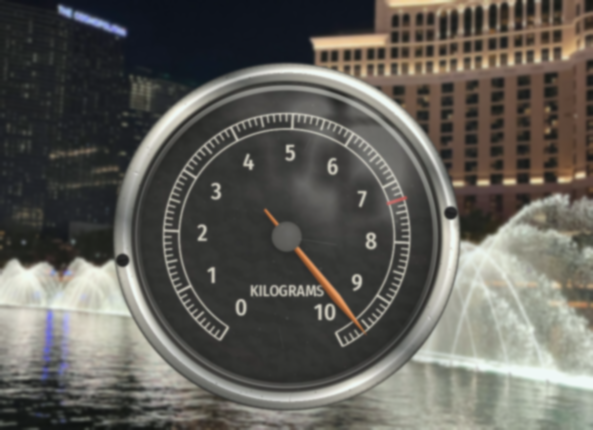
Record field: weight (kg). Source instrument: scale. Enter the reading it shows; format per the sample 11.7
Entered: 9.6
